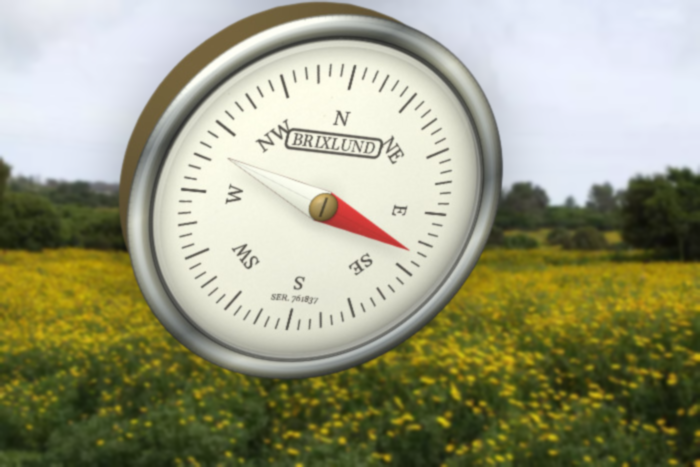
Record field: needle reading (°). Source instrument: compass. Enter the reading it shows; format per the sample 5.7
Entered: 110
